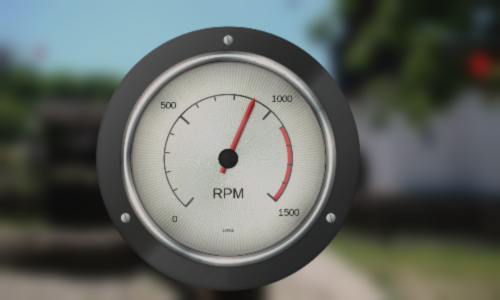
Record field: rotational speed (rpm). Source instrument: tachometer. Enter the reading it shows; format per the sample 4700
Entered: 900
